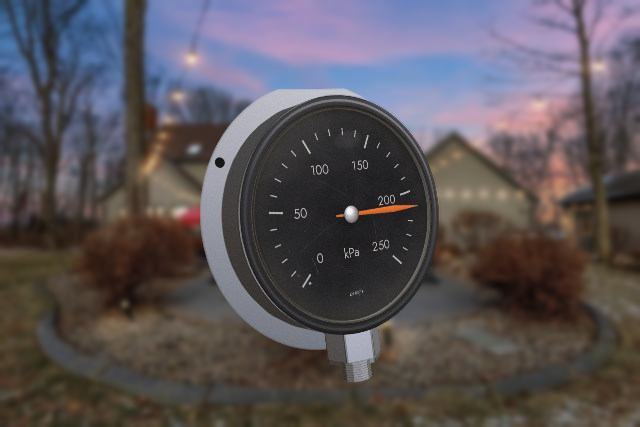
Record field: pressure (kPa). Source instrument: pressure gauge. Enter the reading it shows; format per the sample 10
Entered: 210
